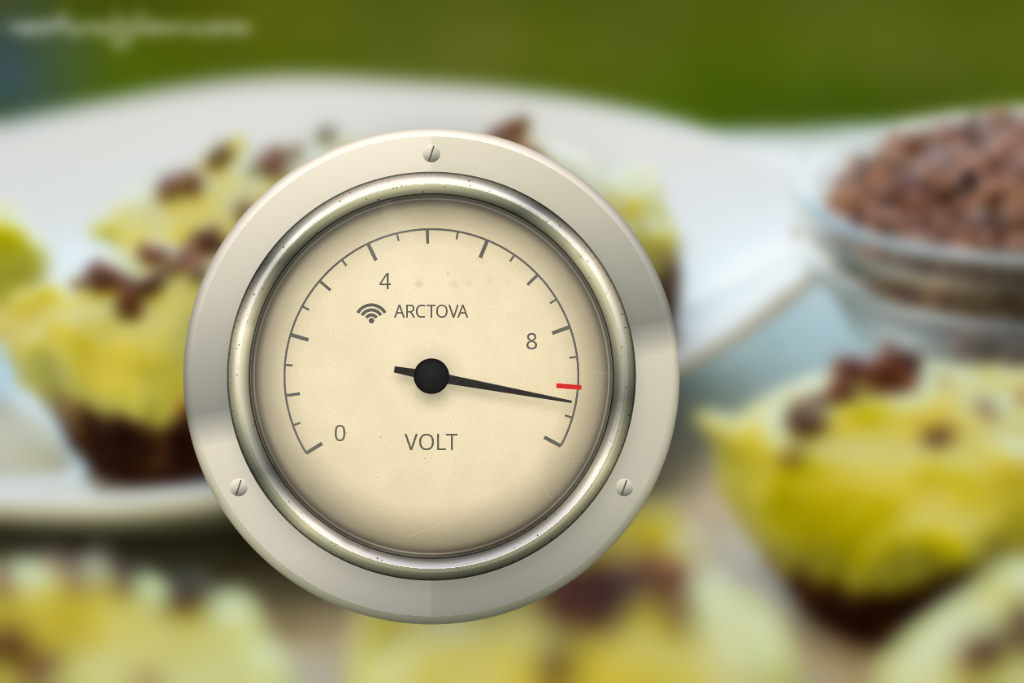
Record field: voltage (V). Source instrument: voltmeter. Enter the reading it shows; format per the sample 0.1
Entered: 9.25
